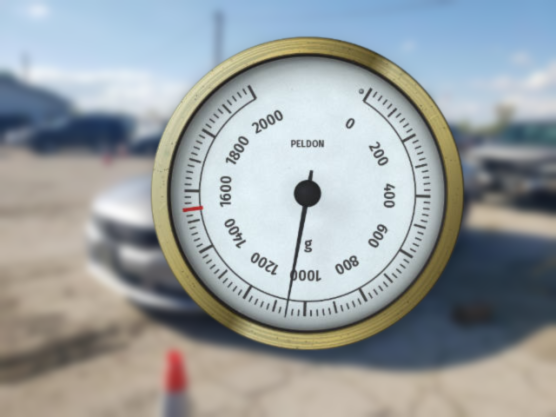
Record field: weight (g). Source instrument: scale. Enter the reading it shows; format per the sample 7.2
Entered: 1060
